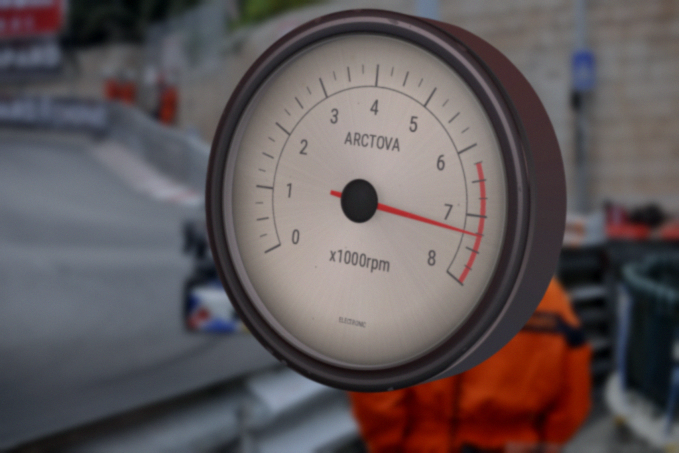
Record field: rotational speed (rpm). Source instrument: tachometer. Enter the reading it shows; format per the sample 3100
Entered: 7250
